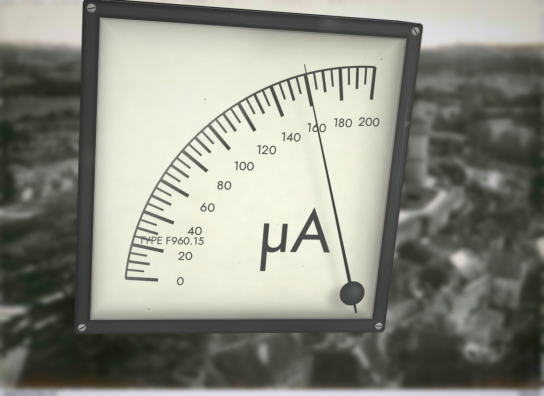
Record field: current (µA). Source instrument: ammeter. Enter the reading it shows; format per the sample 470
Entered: 160
